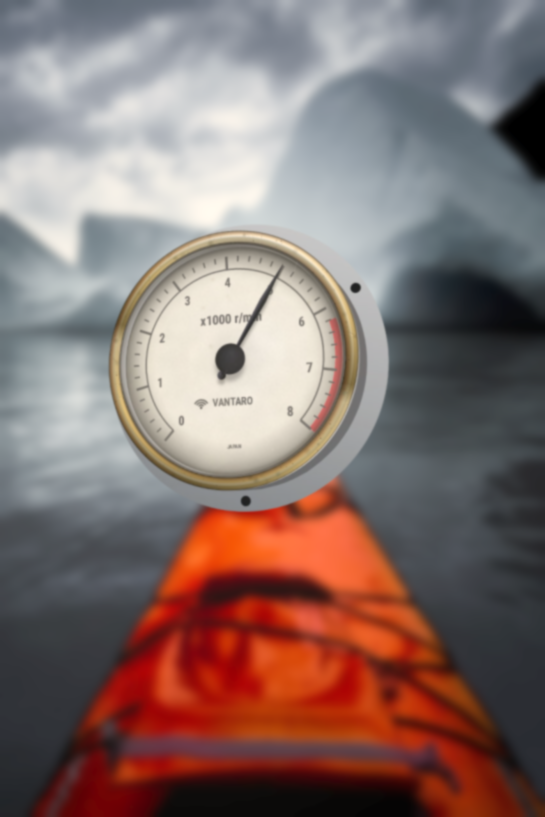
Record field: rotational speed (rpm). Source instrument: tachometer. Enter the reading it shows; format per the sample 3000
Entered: 5000
